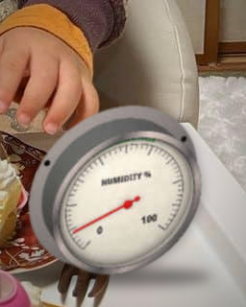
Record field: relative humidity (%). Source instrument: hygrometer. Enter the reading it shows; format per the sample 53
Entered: 10
